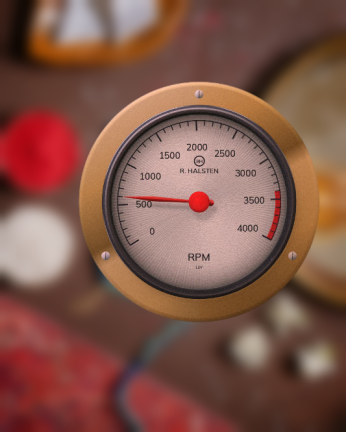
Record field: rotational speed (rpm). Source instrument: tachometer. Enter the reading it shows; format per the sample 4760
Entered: 600
